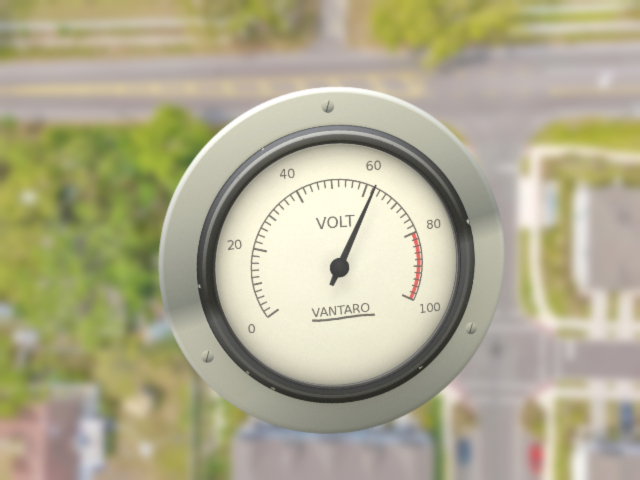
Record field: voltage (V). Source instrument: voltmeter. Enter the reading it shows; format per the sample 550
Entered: 62
